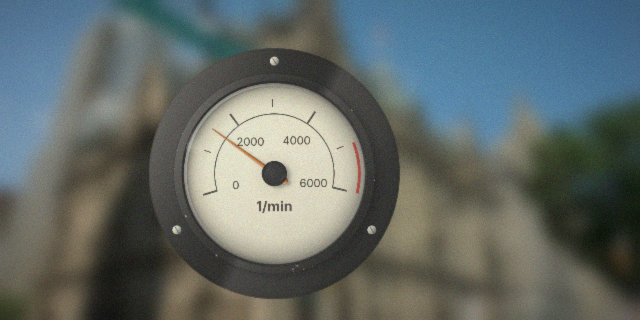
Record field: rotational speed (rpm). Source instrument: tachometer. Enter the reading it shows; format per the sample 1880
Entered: 1500
